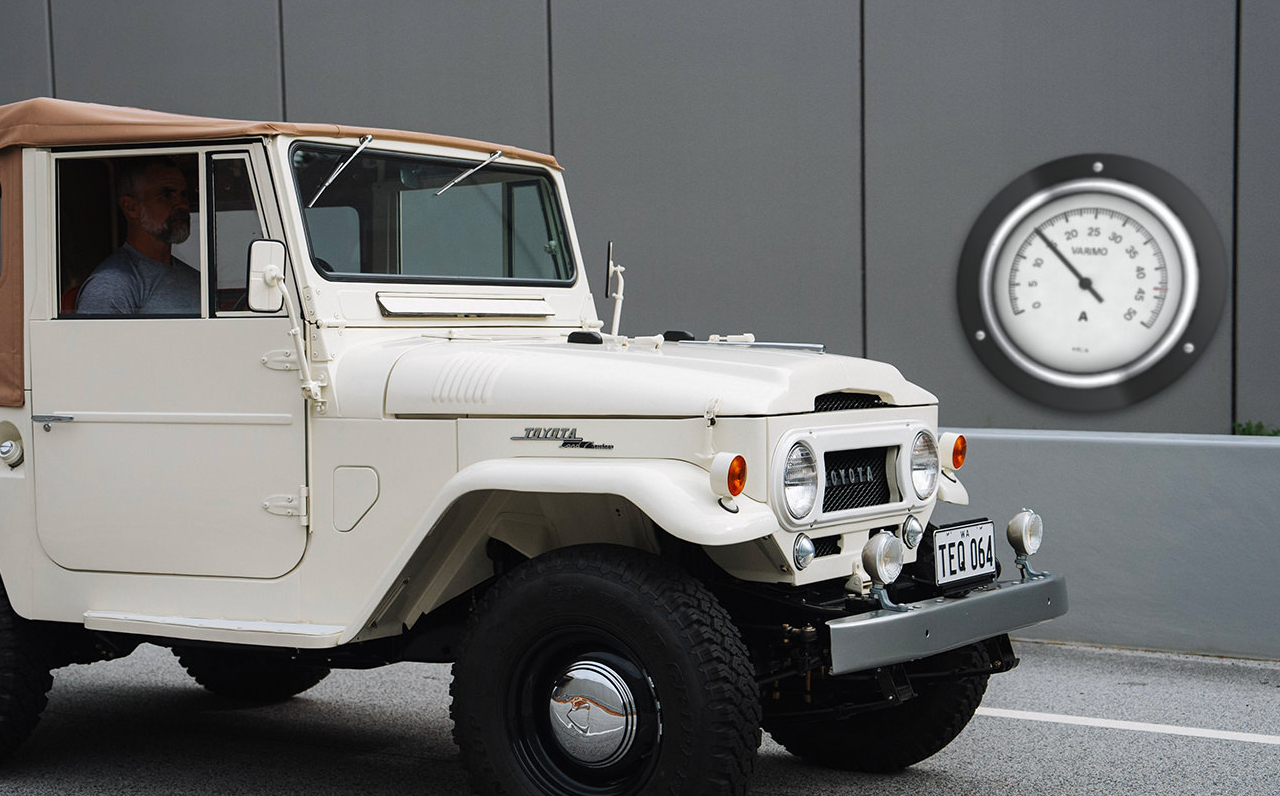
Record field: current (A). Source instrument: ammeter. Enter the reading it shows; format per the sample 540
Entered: 15
